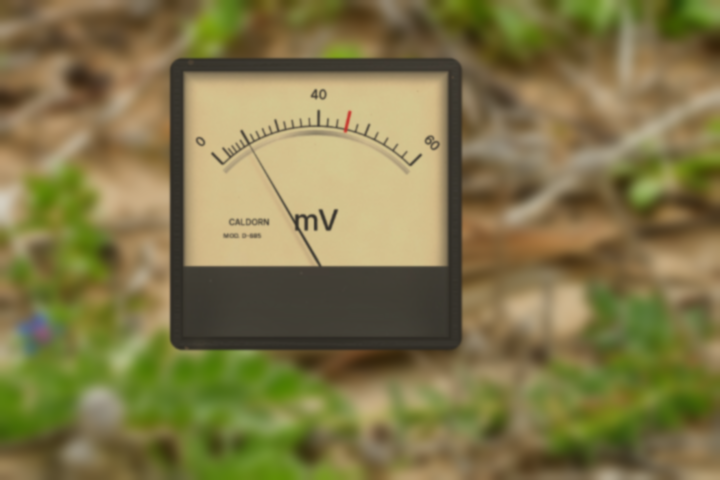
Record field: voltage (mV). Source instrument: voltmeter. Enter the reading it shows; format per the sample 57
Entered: 20
